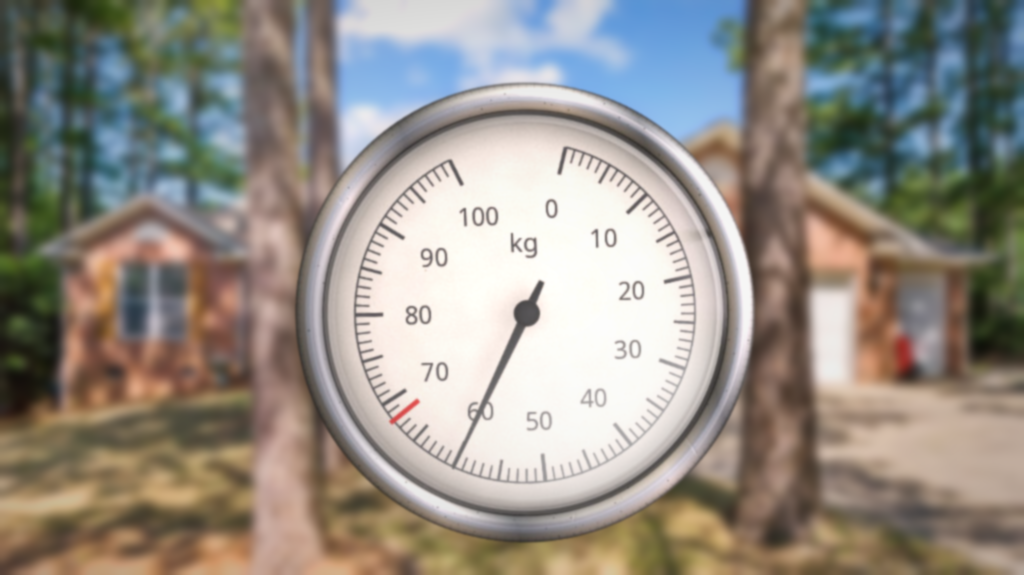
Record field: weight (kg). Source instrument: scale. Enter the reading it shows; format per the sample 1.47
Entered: 60
